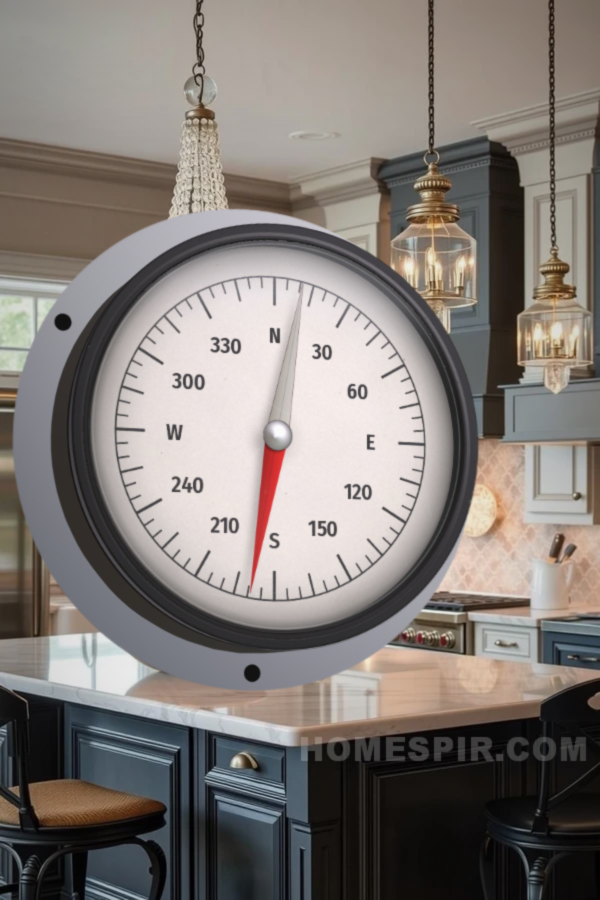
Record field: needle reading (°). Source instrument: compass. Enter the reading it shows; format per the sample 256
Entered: 190
